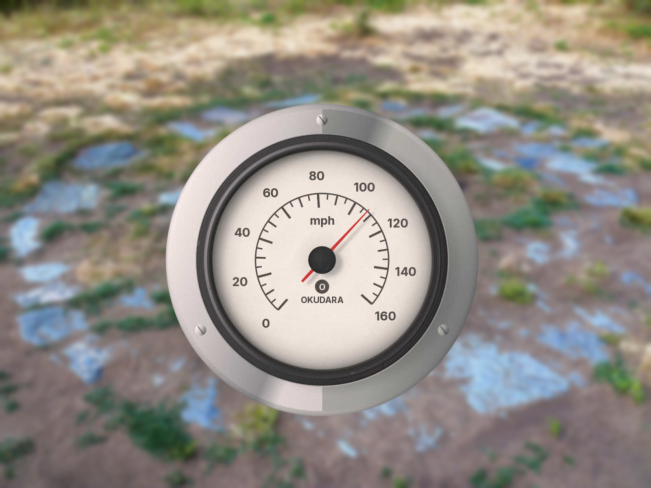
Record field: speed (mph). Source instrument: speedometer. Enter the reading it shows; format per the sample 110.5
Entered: 107.5
